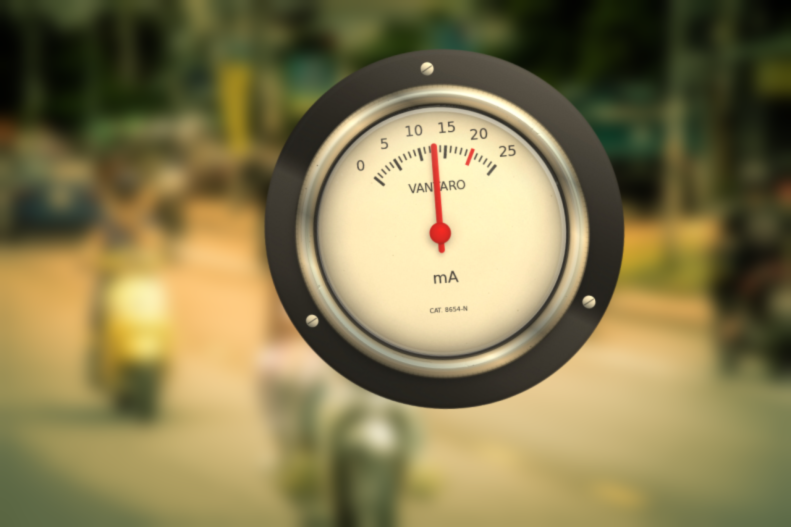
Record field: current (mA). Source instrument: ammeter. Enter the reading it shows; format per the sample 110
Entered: 13
